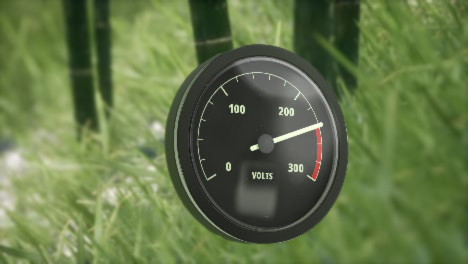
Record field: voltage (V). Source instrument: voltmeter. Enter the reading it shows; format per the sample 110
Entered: 240
